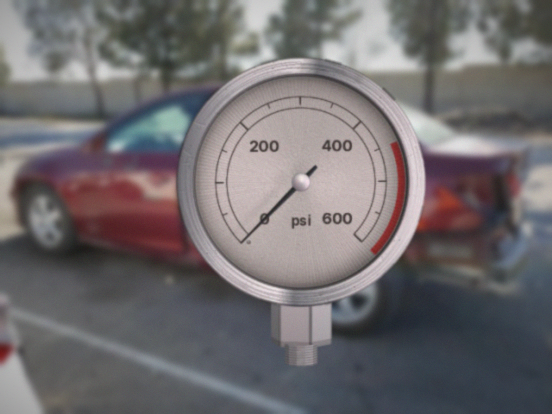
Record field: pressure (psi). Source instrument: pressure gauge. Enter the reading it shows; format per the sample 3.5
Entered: 0
